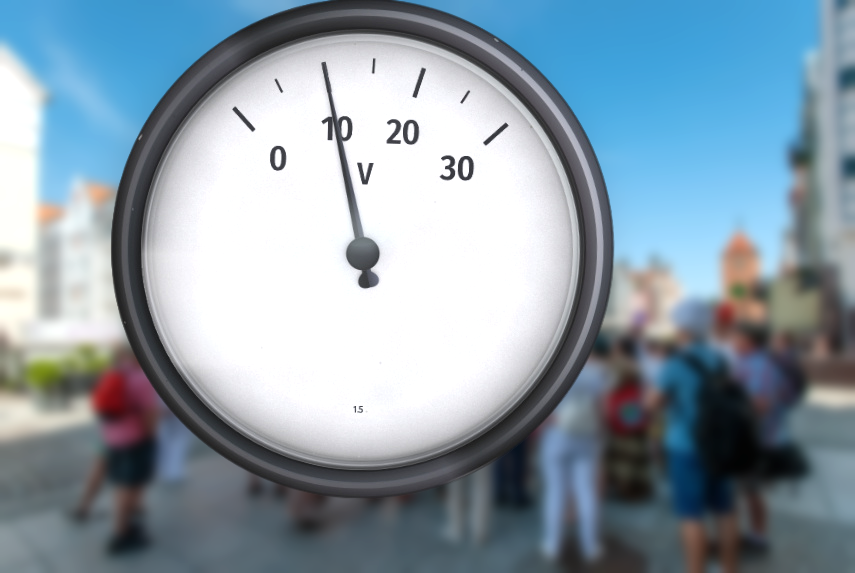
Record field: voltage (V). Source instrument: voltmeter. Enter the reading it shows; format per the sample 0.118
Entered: 10
